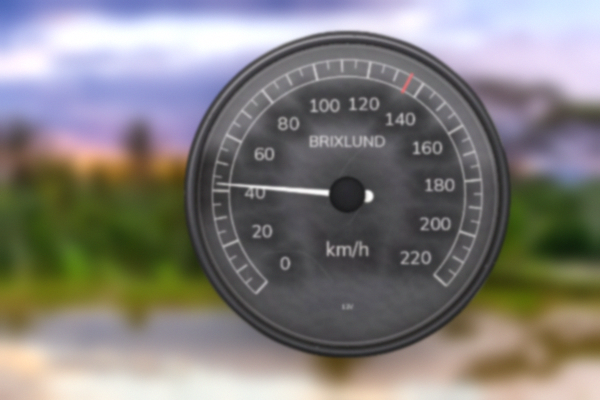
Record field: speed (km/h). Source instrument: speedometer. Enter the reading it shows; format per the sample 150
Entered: 42.5
